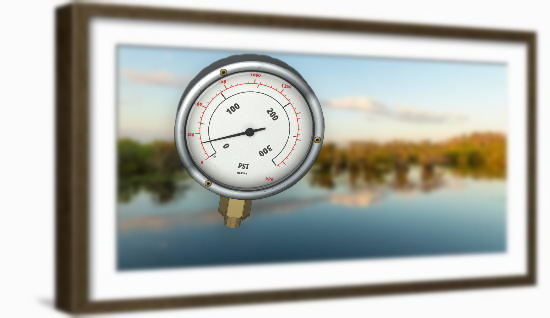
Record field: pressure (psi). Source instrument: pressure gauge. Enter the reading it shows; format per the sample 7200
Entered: 25
